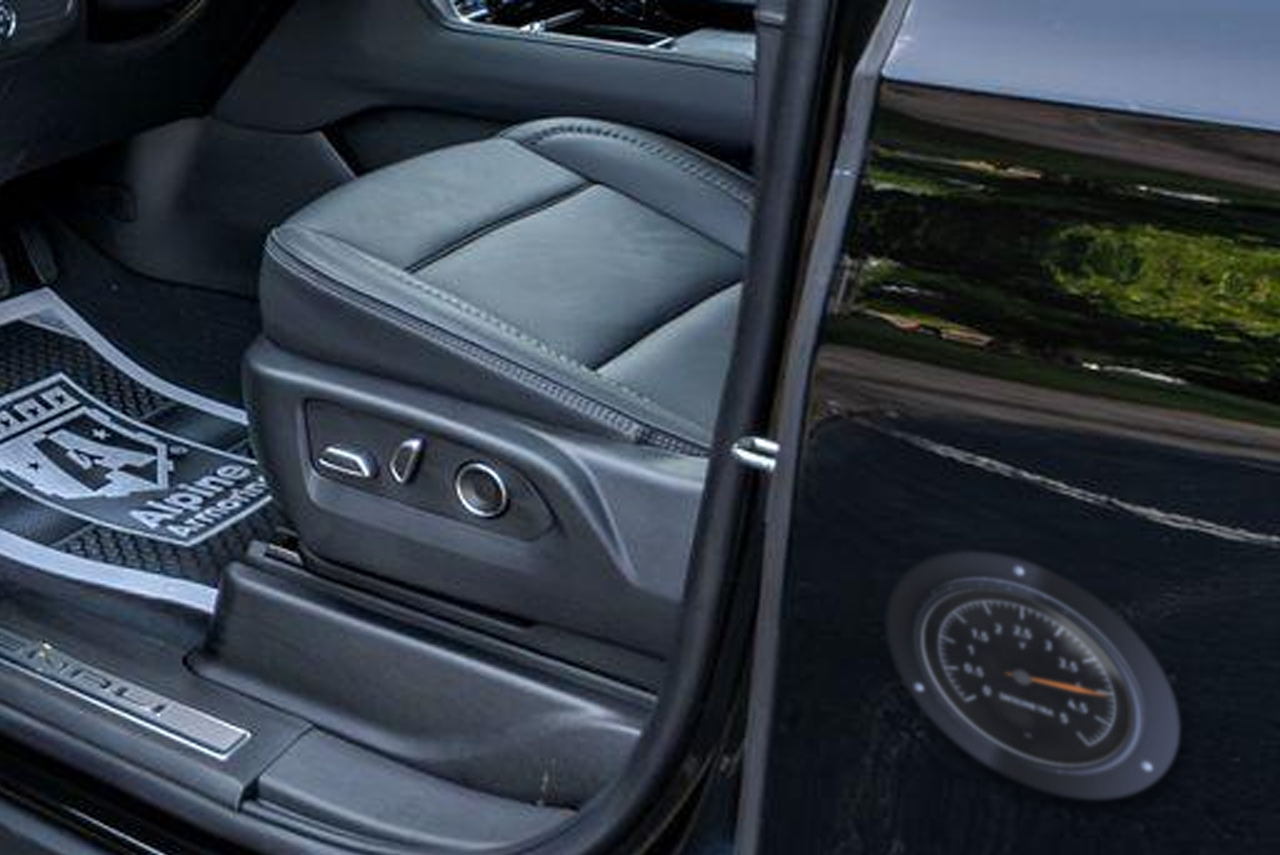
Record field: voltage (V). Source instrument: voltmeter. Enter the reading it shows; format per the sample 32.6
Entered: 4
